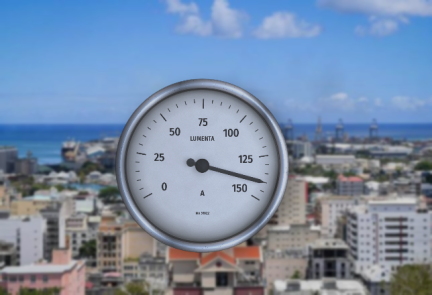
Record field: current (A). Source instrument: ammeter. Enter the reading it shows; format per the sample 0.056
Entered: 140
